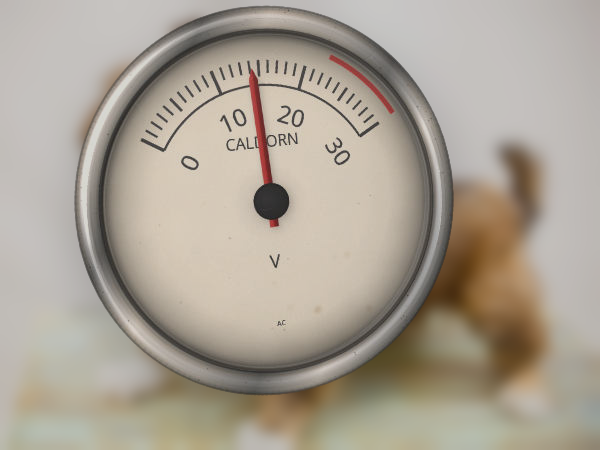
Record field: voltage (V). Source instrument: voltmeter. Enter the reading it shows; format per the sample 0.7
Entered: 14
